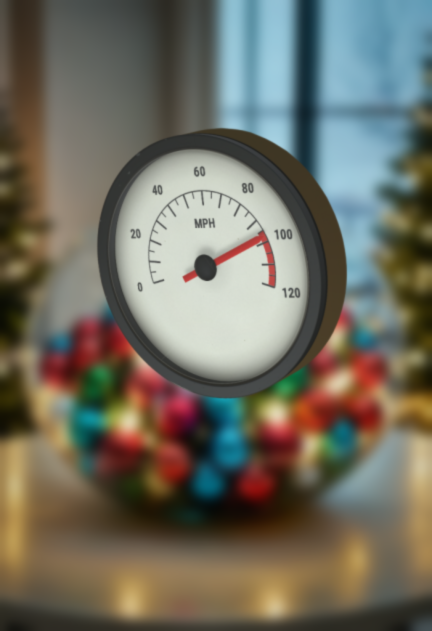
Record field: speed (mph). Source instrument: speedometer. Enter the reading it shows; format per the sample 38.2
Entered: 97.5
